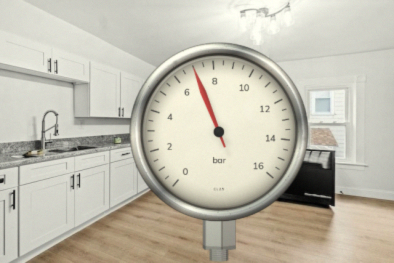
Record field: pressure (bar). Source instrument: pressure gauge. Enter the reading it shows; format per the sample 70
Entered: 7
